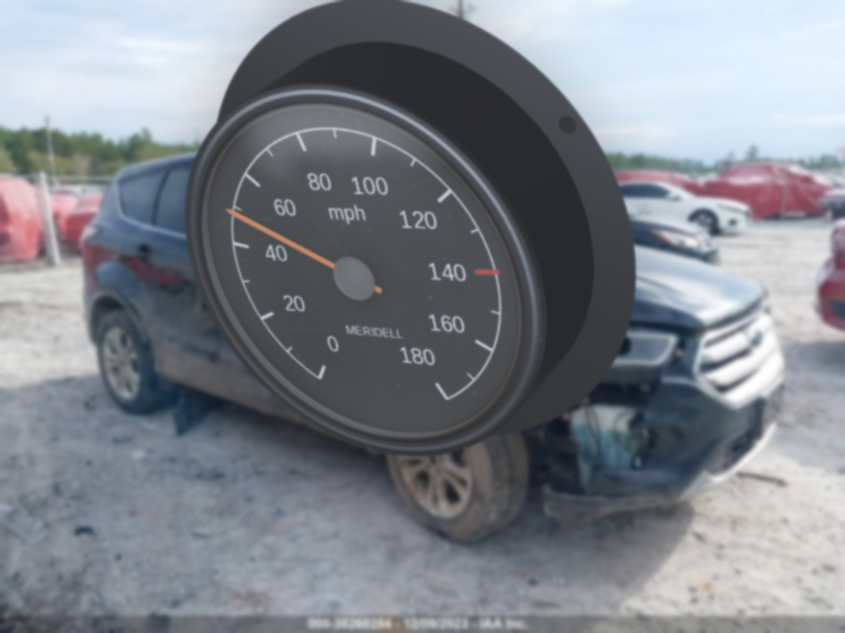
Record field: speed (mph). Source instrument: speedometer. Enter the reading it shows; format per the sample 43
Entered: 50
